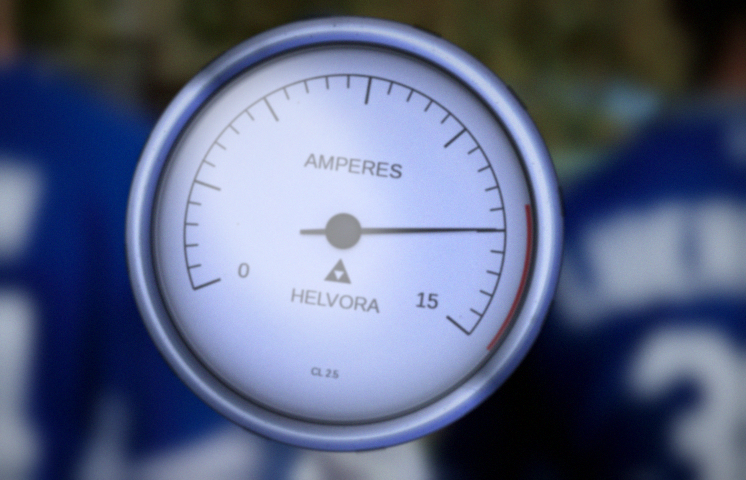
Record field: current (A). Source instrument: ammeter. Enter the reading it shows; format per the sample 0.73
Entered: 12.5
